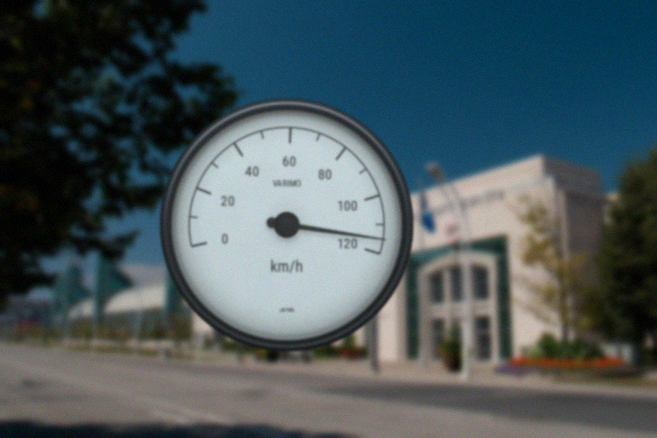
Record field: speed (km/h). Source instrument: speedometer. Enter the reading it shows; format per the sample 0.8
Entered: 115
